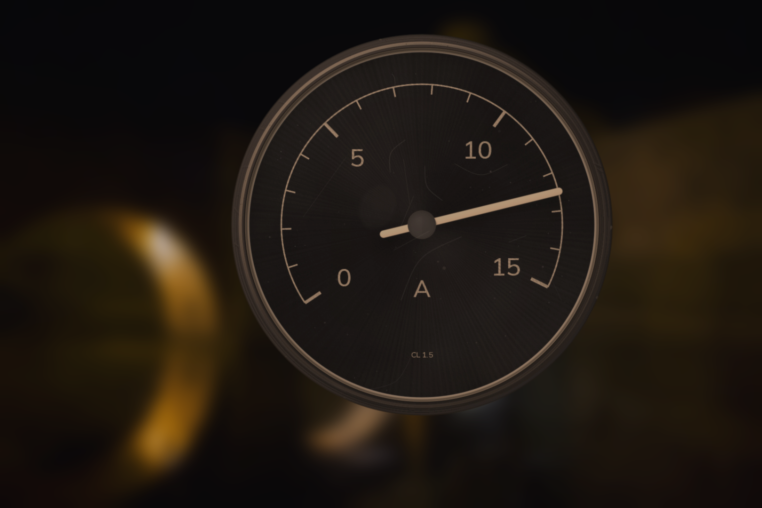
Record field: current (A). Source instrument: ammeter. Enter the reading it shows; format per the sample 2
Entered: 12.5
